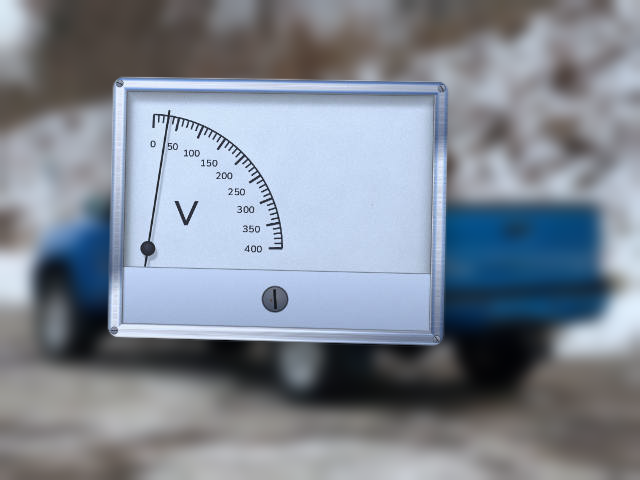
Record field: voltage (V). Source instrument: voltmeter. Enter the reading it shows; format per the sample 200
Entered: 30
